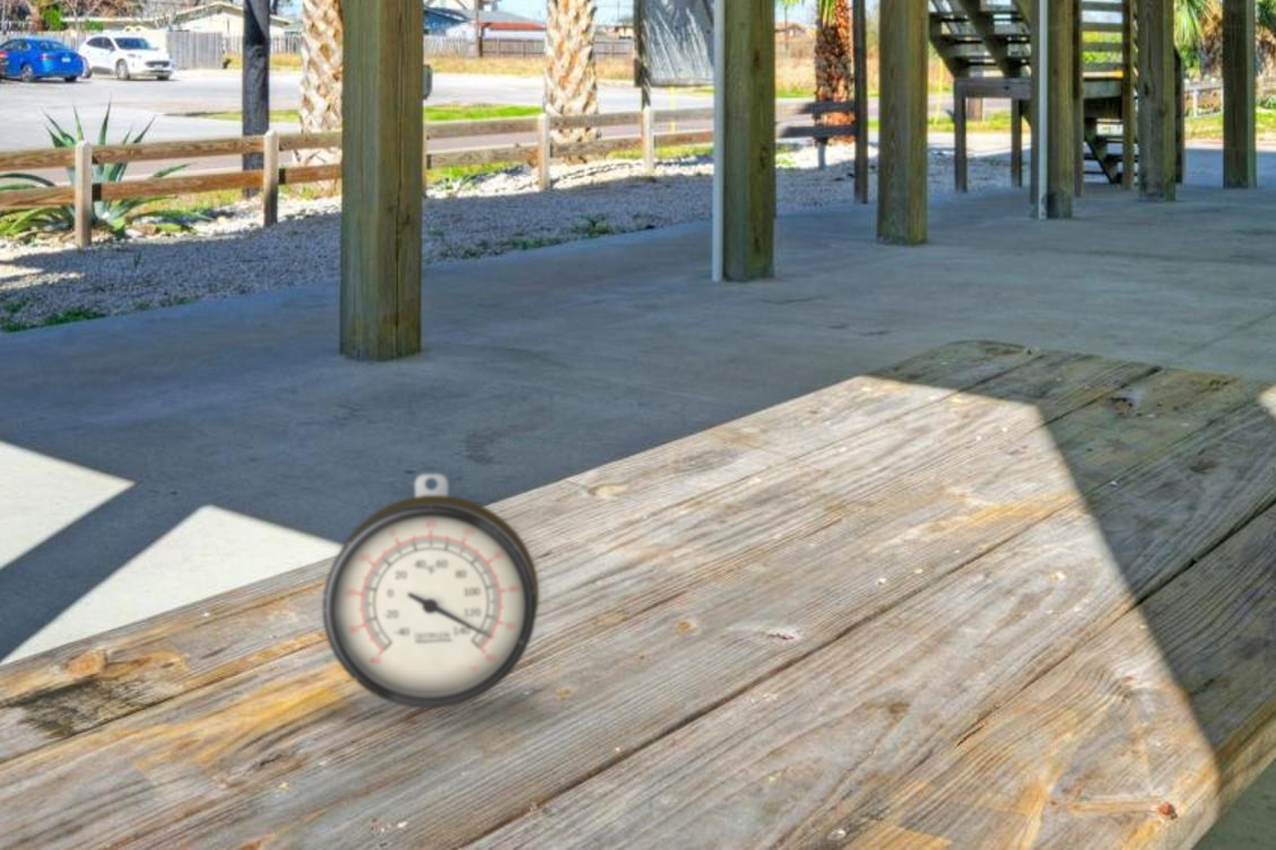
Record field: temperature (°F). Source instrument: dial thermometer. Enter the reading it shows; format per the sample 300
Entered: 130
